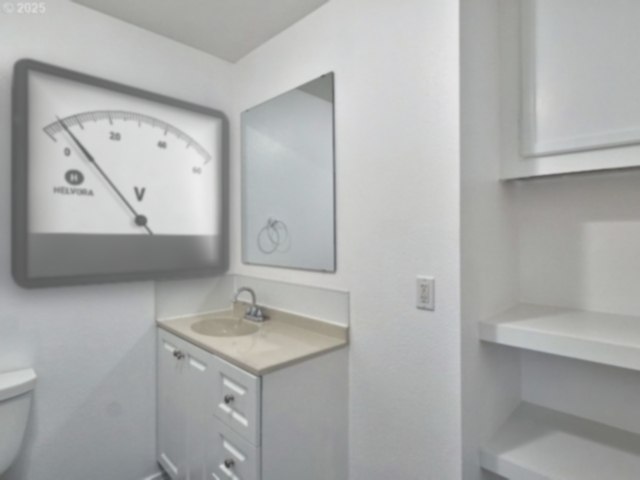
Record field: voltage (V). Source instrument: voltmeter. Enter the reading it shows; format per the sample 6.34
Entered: 5
